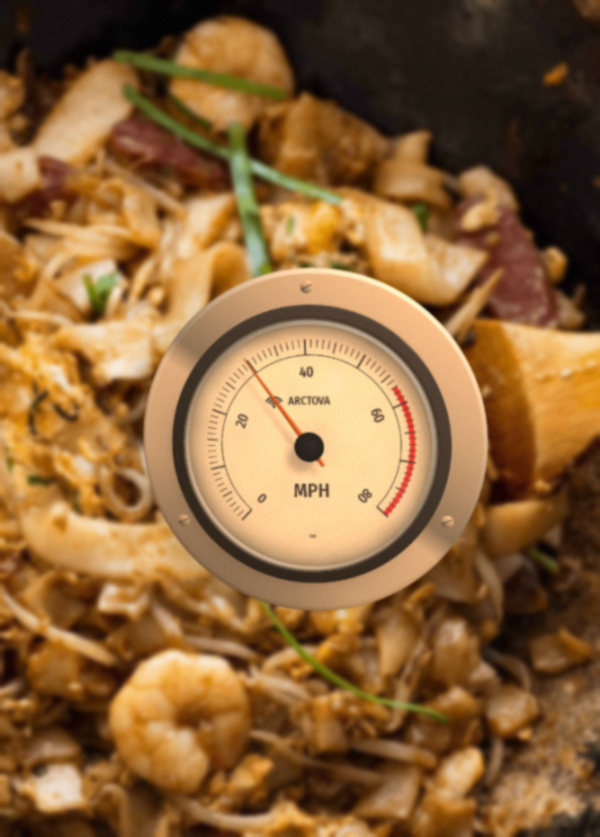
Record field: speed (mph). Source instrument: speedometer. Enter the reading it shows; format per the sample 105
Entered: 30
